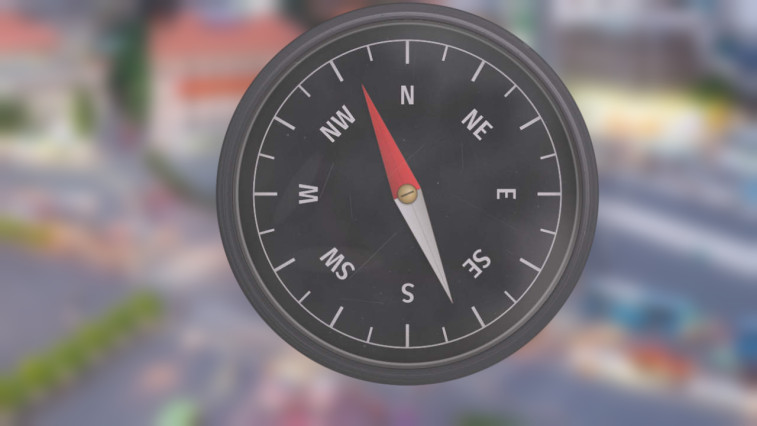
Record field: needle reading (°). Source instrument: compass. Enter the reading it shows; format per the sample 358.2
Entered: 337.5
